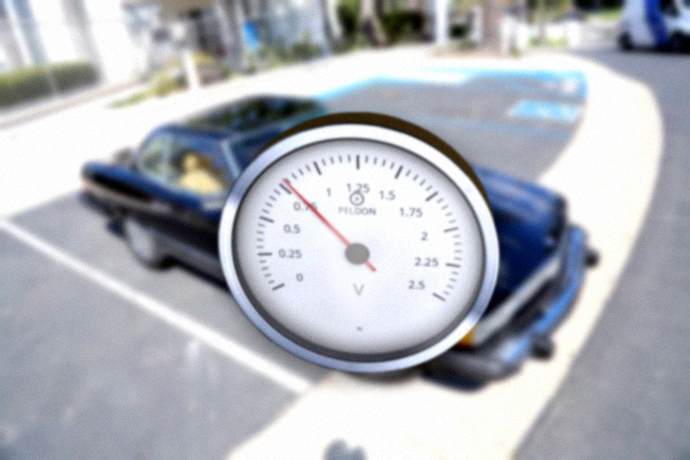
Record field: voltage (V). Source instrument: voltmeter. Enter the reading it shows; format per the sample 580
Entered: 0.8
